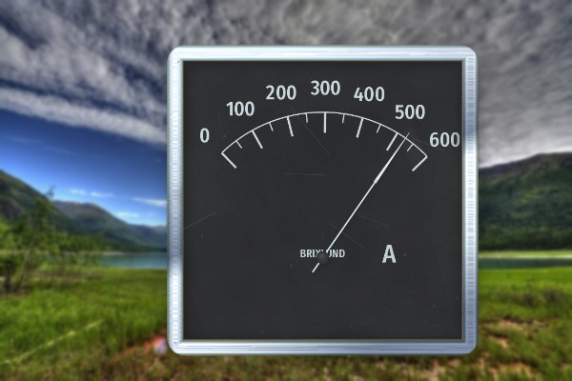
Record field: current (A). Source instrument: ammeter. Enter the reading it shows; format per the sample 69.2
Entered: 525
